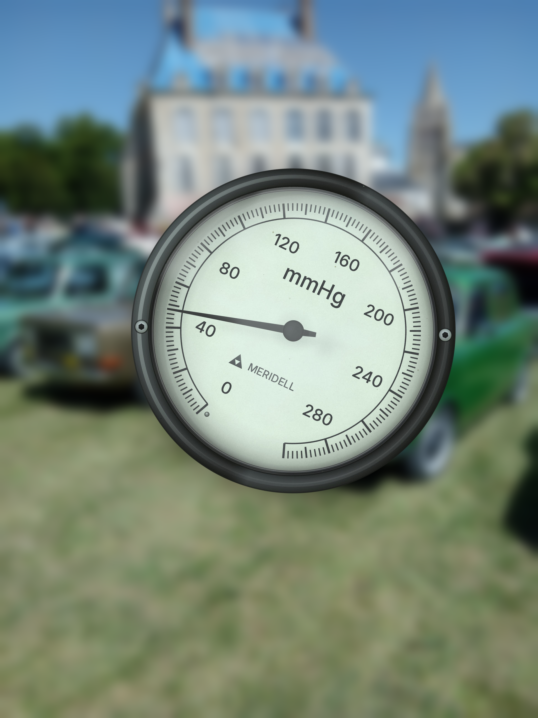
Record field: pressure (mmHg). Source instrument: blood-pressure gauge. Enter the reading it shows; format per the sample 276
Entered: 48
